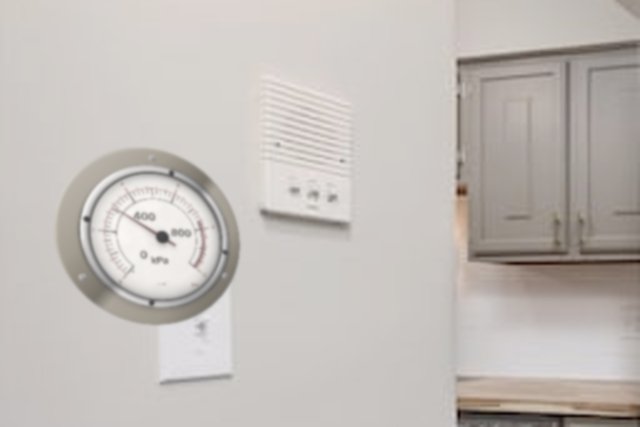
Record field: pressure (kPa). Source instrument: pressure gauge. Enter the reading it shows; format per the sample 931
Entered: 300
